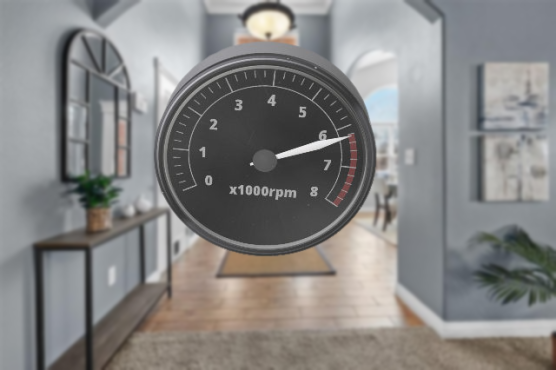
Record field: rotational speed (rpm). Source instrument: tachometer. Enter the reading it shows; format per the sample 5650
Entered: 6200
